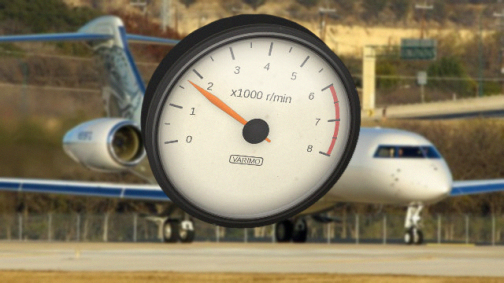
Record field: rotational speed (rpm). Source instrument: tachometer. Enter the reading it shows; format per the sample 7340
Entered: 1750
